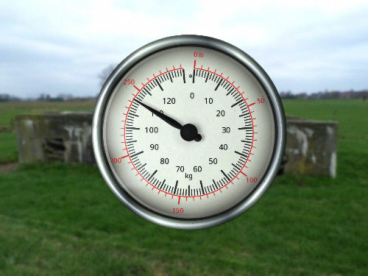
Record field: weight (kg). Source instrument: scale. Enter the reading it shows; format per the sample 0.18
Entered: 110
